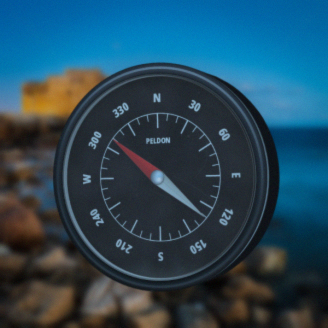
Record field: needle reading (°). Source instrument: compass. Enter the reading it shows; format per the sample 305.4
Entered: 310
